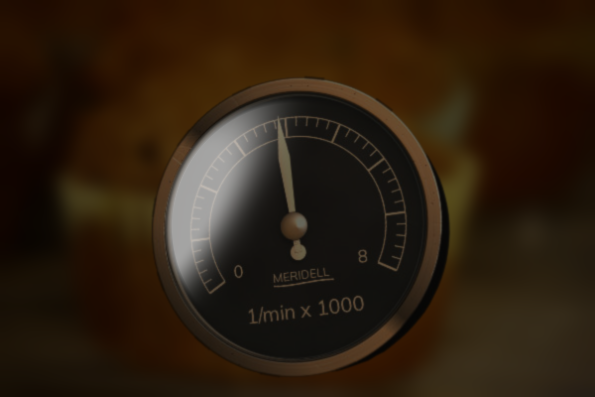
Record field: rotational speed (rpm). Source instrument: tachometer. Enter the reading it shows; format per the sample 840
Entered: 3900
